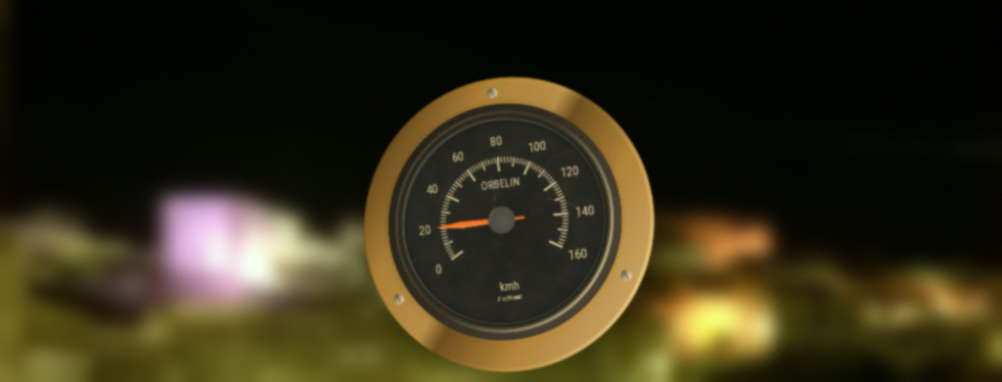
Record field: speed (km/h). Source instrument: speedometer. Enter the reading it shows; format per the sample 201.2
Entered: 20
